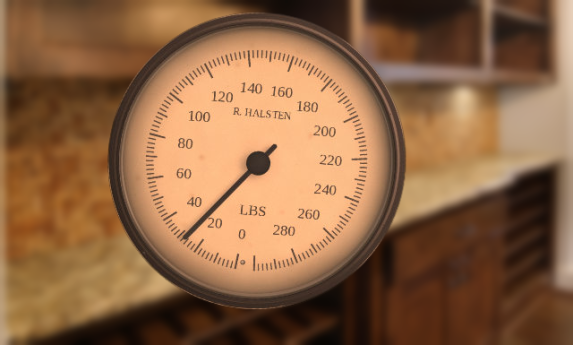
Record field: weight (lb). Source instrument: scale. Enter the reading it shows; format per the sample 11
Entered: 28
